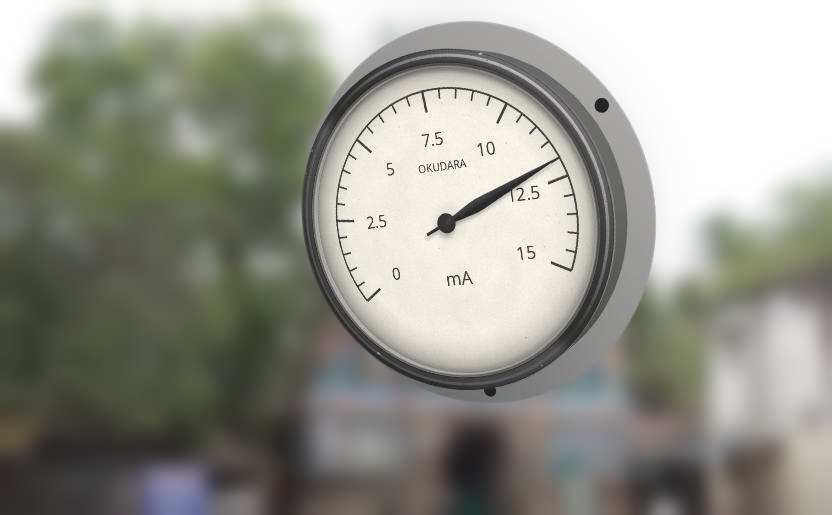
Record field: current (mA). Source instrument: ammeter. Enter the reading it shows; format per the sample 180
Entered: 12
